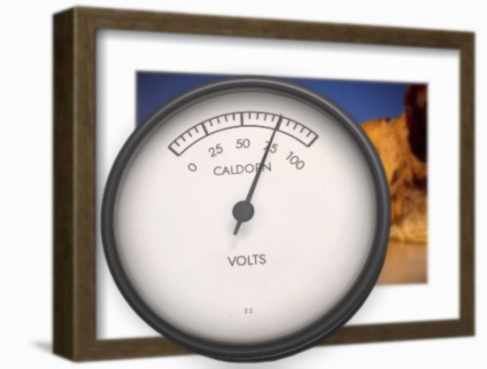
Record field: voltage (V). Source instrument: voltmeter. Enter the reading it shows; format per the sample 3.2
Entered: 75
